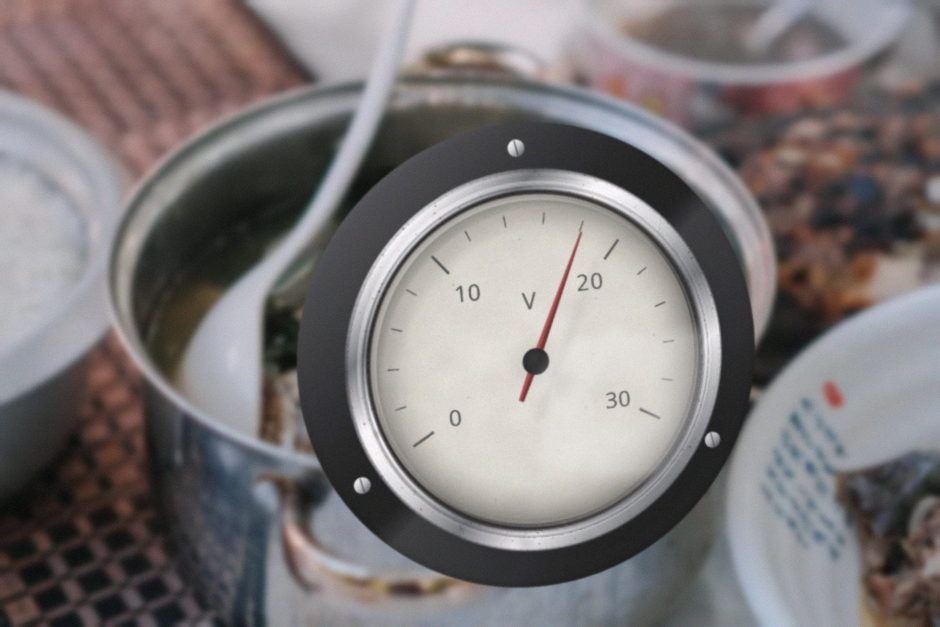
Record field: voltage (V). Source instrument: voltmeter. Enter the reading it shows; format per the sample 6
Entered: 18
